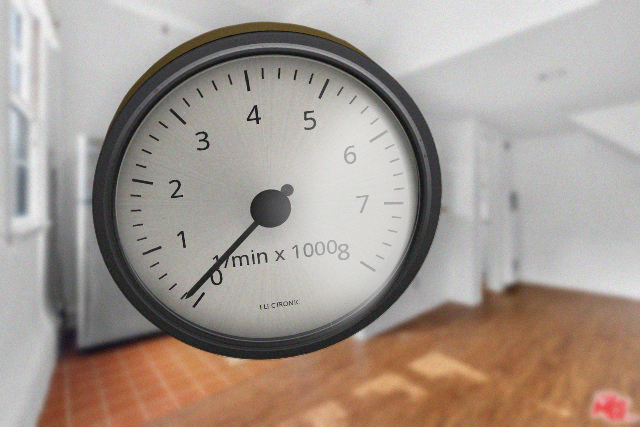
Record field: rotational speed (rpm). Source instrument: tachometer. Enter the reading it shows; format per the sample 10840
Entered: 200
